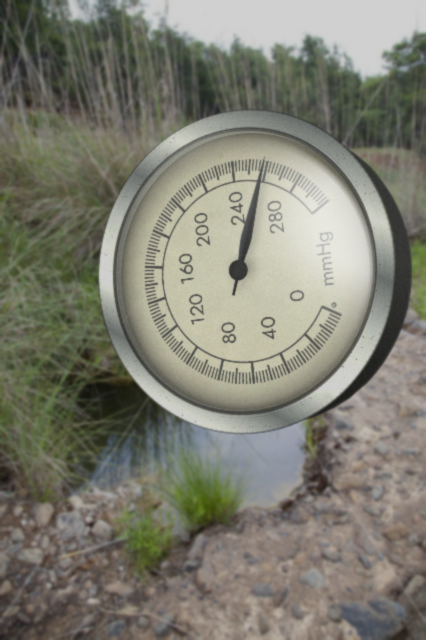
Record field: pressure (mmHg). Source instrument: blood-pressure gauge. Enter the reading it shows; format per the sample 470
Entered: 260
